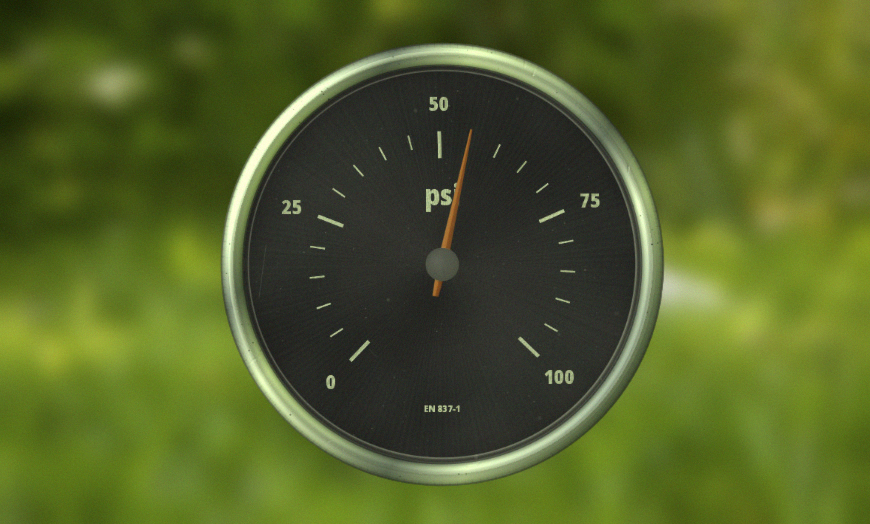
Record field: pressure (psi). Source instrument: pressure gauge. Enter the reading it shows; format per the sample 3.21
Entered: 55
